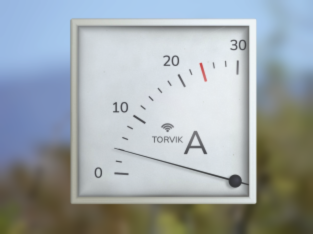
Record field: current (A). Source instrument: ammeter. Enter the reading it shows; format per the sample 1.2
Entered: 4
